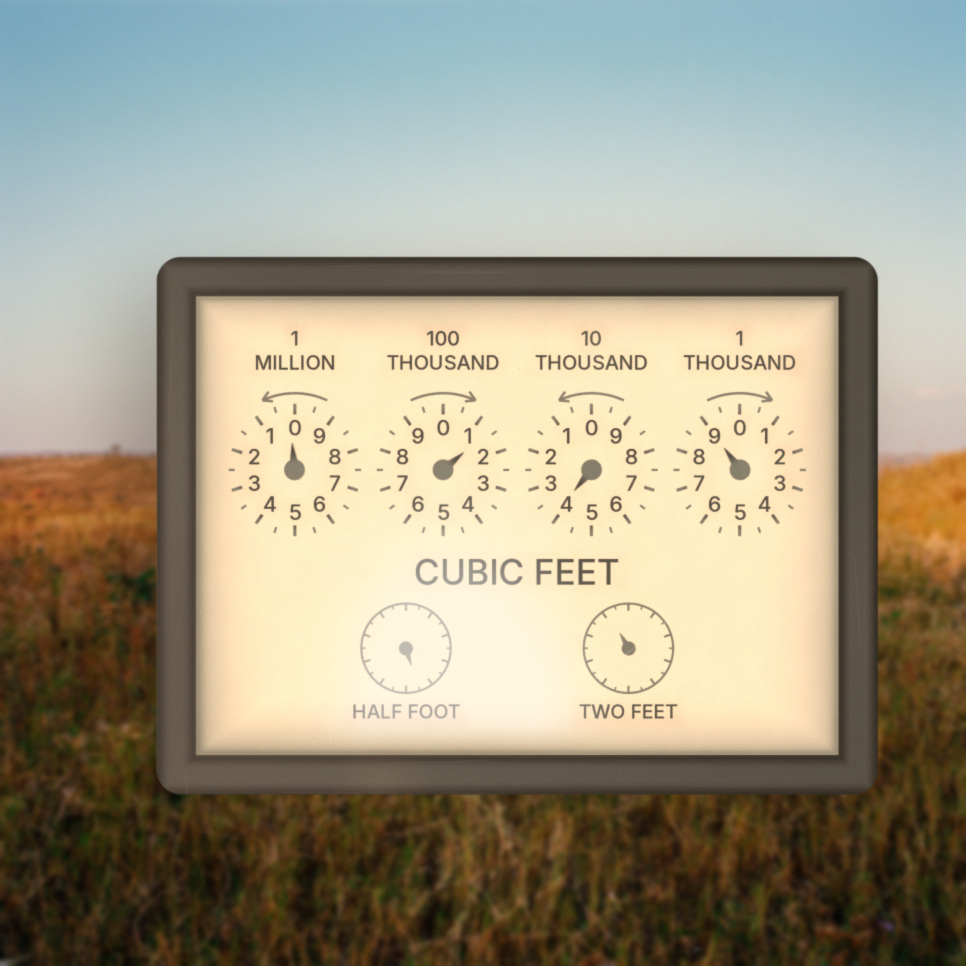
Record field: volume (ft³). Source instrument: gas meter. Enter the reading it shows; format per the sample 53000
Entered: 13900
